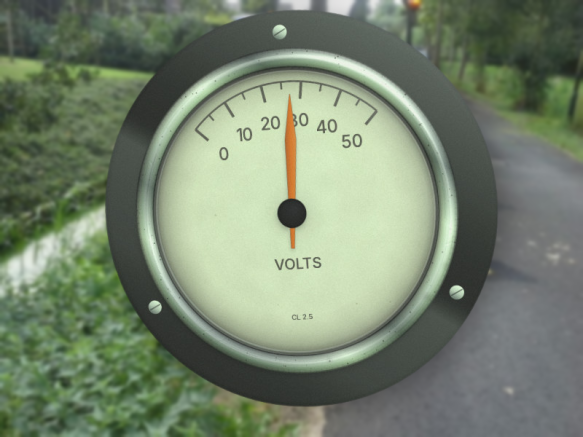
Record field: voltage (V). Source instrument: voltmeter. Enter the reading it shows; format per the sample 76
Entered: 27.5
